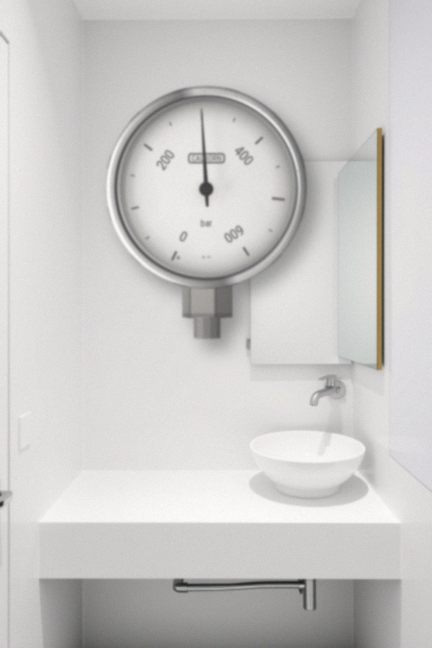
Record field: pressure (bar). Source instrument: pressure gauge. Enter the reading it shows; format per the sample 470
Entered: 300
